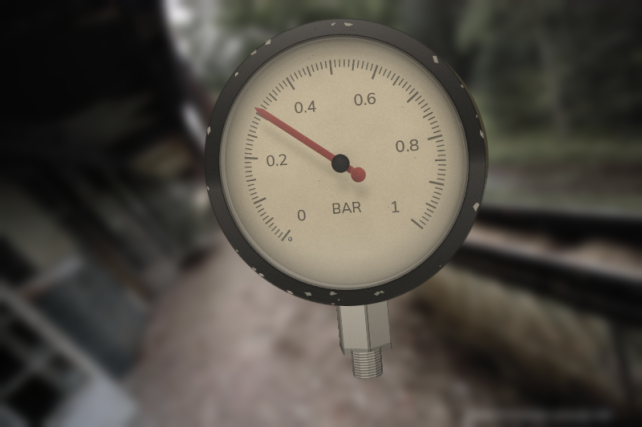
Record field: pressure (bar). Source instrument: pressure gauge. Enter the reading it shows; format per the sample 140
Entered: 0.31
